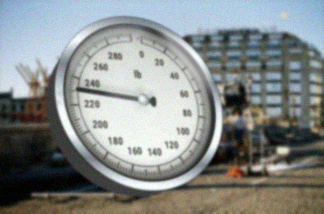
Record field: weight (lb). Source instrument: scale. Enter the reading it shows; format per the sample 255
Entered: 230
